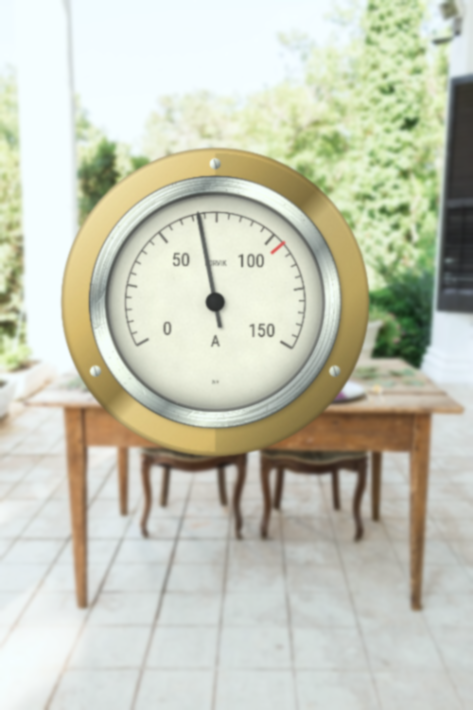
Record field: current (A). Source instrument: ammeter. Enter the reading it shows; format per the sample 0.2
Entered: 67.5
